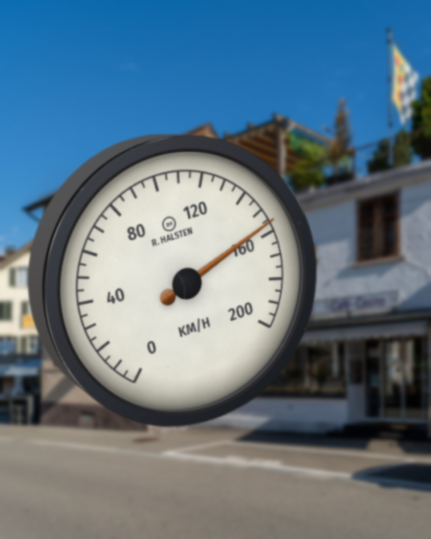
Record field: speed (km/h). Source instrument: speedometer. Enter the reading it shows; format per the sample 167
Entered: 155
